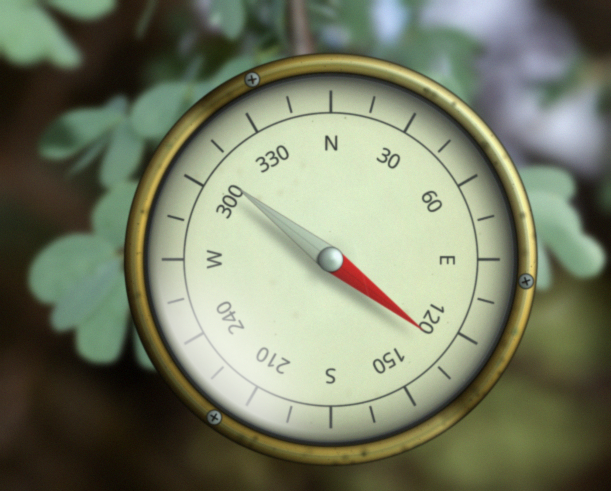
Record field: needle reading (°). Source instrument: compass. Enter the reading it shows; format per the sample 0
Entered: 127.5
